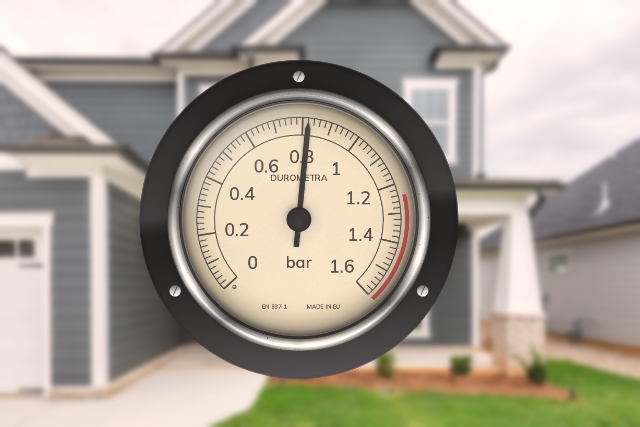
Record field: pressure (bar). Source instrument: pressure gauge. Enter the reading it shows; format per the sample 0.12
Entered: 0.82
